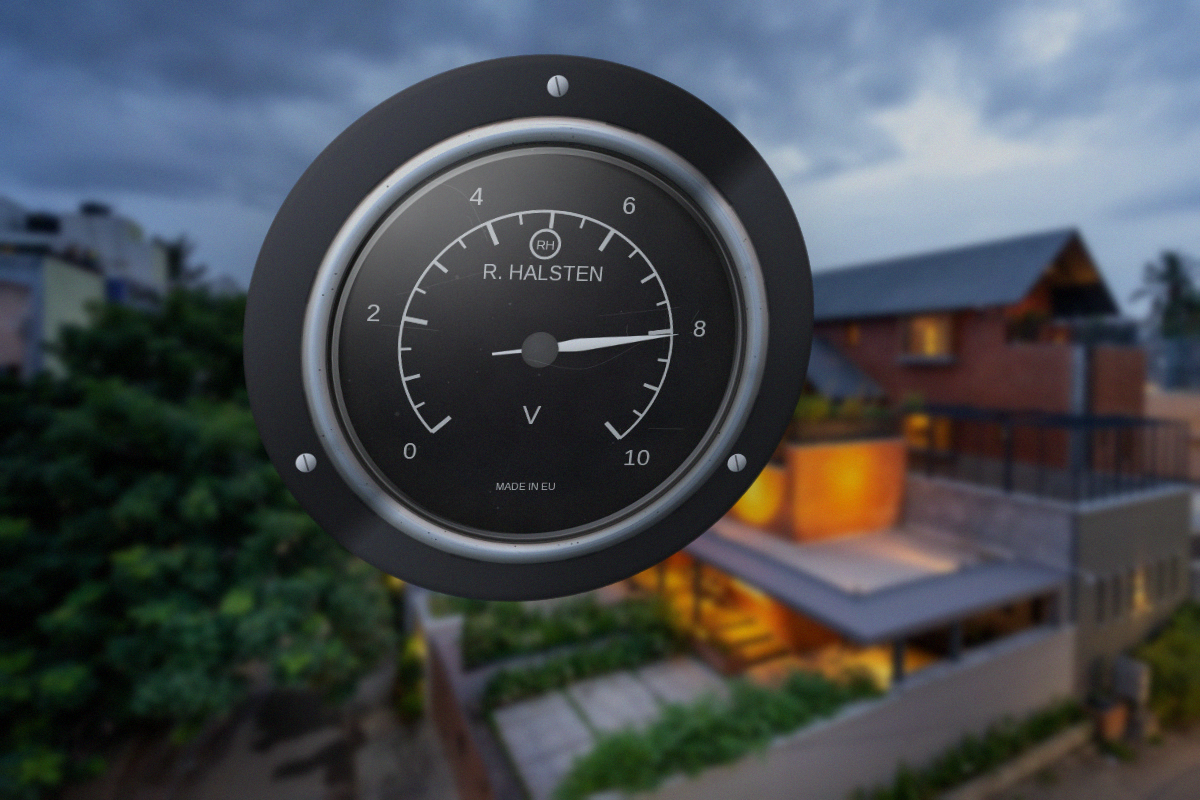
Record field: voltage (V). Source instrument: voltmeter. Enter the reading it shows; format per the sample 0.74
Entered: 8
